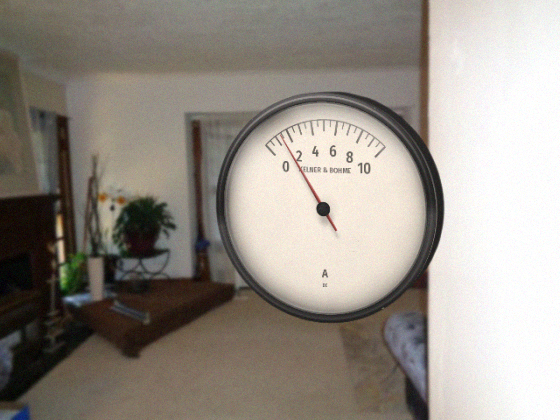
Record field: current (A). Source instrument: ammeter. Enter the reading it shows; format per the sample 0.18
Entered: 1.5
